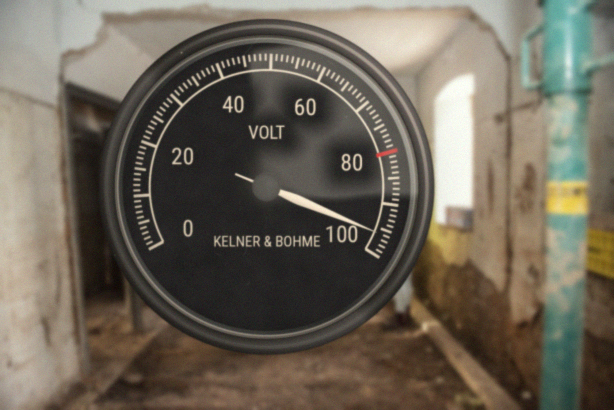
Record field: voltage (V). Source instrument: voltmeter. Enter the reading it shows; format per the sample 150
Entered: 96
